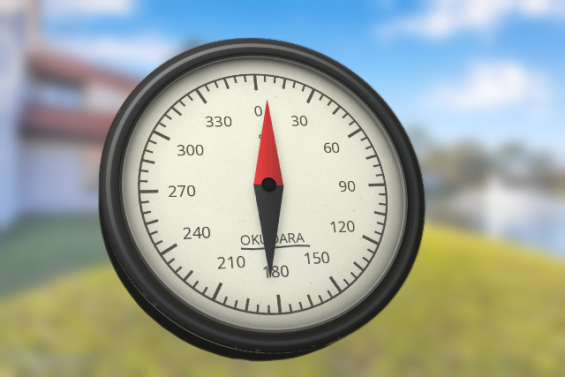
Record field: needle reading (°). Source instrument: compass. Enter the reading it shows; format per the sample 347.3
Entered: 5
